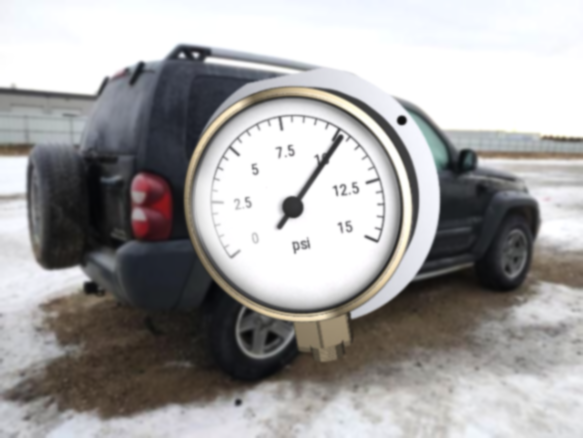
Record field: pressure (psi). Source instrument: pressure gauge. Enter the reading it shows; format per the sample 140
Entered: 10.25
